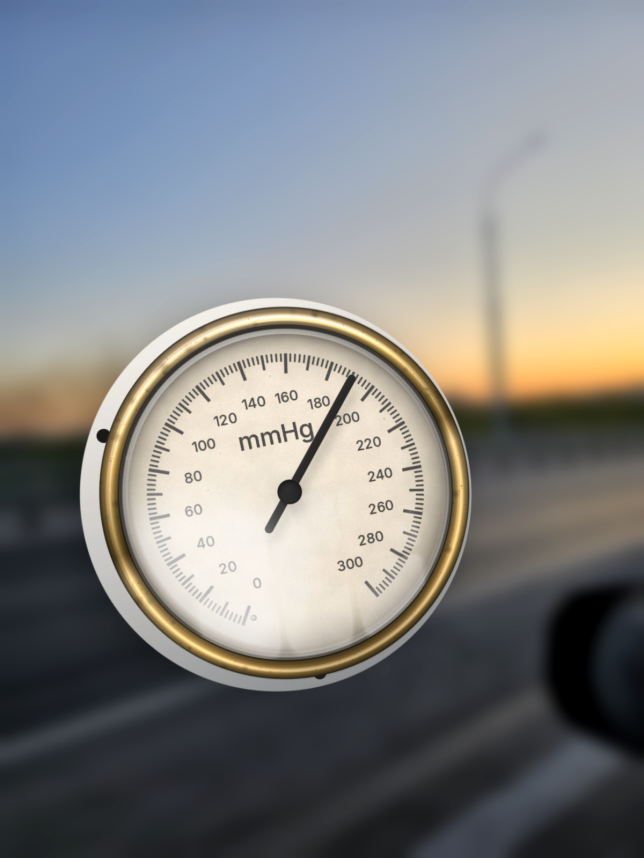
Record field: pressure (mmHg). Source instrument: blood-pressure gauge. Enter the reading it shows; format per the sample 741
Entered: 190
